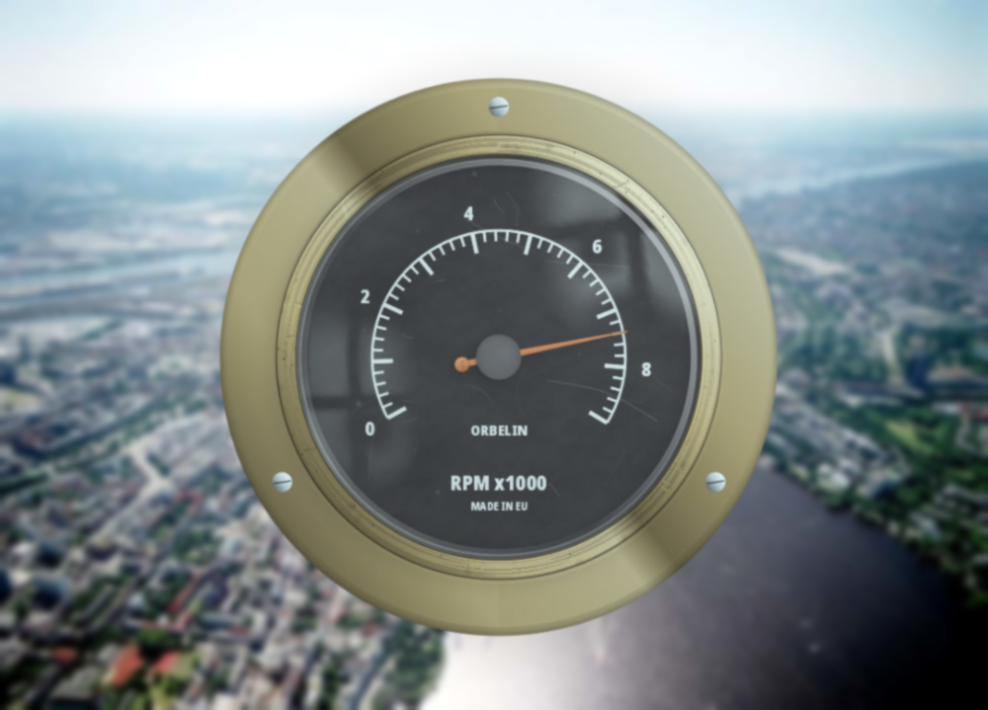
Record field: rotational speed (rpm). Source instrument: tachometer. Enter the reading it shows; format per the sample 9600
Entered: 7400
